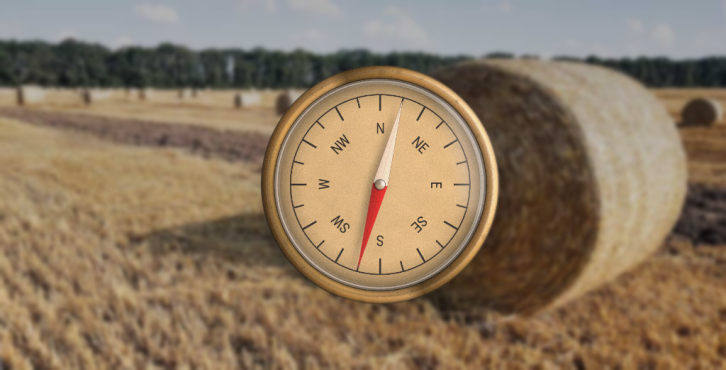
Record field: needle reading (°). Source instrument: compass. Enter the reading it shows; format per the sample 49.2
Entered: 195
